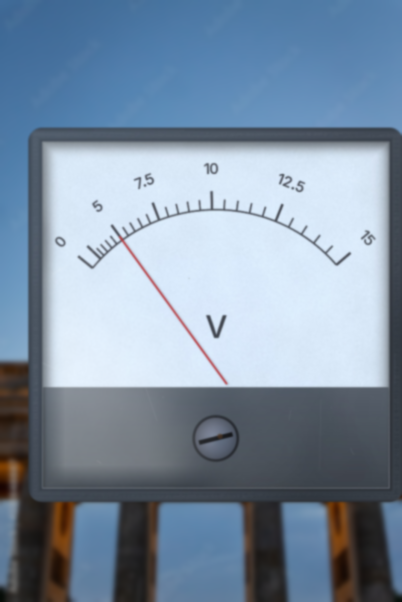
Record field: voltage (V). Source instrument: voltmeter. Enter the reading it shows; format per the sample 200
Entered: 5
